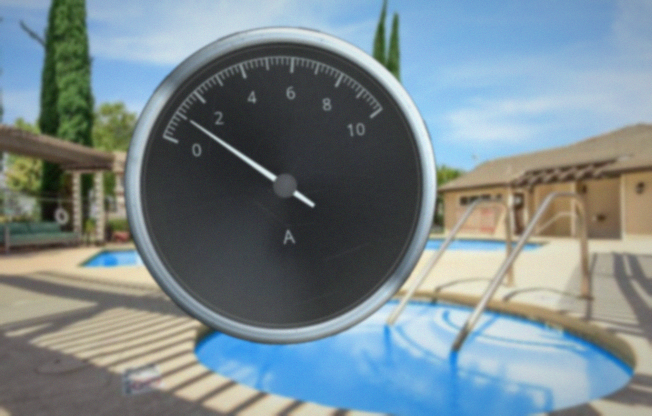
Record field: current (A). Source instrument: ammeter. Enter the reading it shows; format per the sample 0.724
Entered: 1
